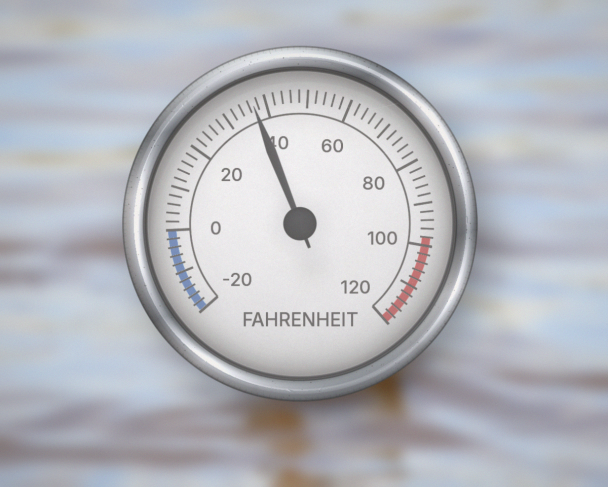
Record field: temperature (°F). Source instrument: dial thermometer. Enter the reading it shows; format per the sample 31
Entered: 37
